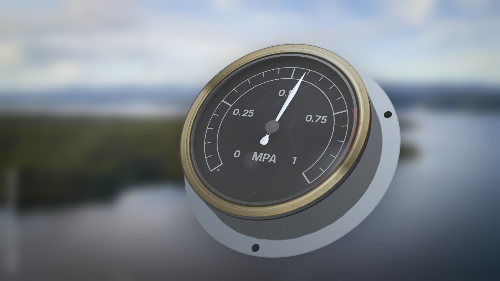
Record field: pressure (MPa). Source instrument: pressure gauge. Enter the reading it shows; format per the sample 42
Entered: 0.55
